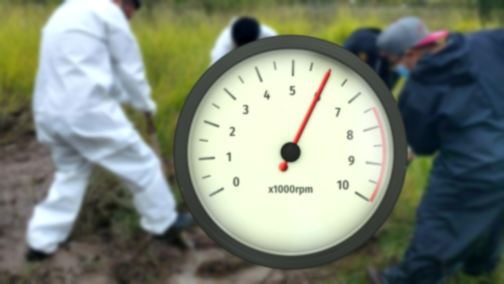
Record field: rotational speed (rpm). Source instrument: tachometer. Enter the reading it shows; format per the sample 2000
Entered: 6000
